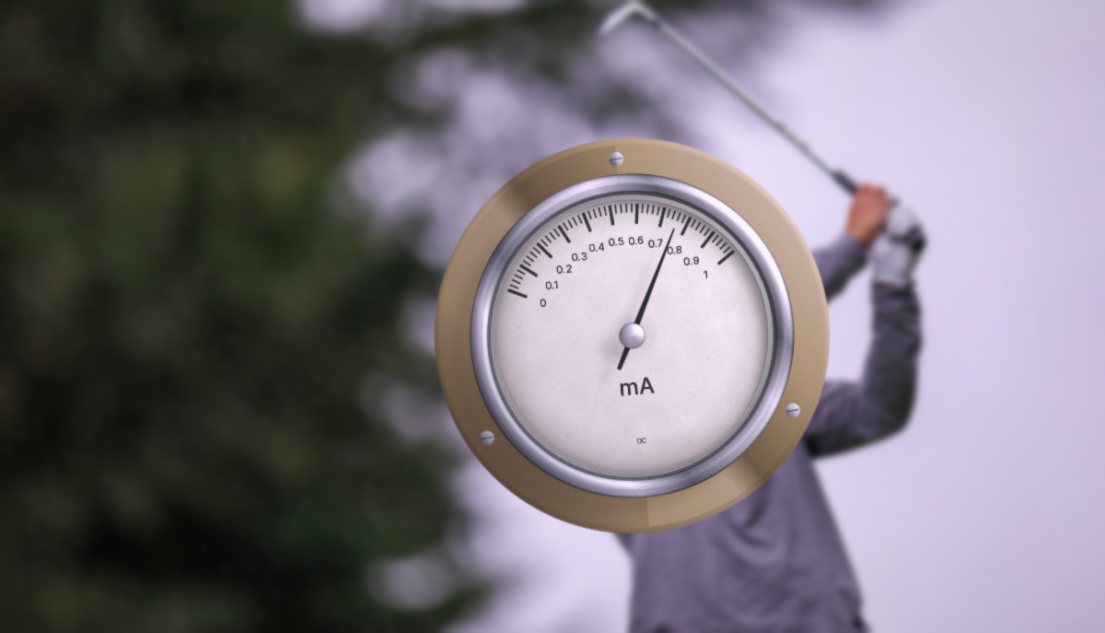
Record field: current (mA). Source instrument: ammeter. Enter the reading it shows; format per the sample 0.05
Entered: 0.76
